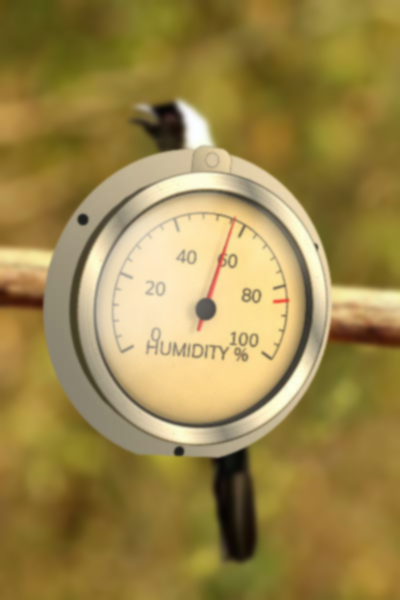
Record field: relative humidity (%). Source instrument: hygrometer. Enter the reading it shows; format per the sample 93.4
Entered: 56
